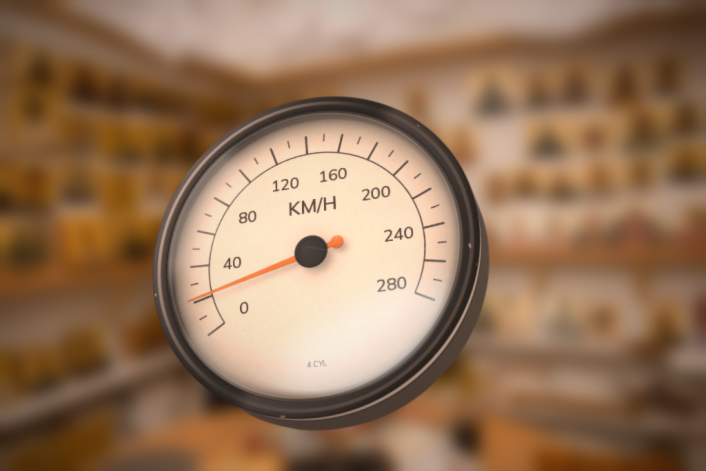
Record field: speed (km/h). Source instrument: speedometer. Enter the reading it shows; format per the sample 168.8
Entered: 20
